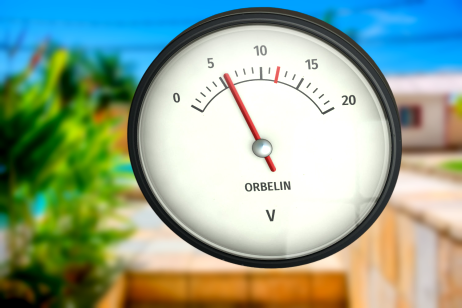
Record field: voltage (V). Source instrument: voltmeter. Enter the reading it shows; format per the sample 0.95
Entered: 6
